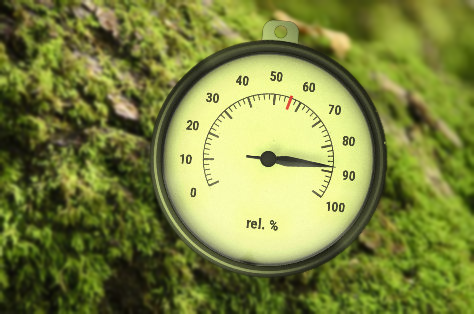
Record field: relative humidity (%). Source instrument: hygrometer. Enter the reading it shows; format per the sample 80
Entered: 88
